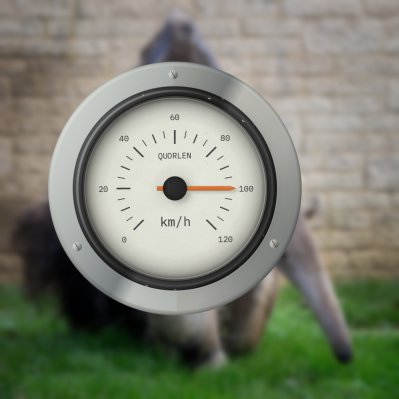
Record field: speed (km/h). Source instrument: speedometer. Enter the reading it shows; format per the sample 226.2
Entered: 100
